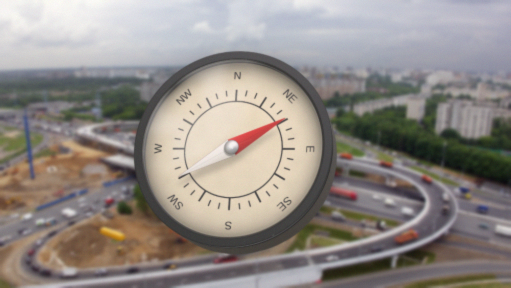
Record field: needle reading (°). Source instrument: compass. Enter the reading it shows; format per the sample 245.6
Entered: 60
